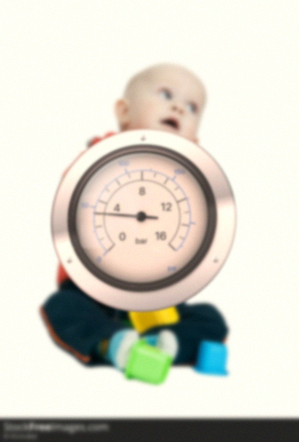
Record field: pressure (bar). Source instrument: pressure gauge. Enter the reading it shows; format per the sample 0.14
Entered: 3
